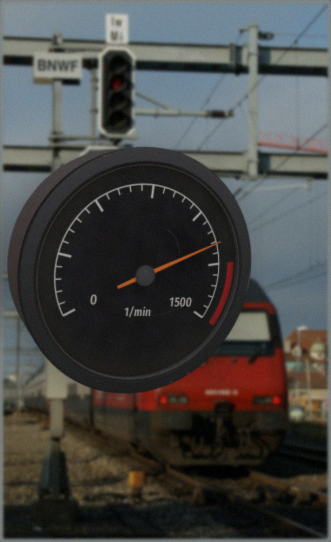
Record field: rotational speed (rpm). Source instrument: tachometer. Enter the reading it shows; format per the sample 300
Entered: 1150
